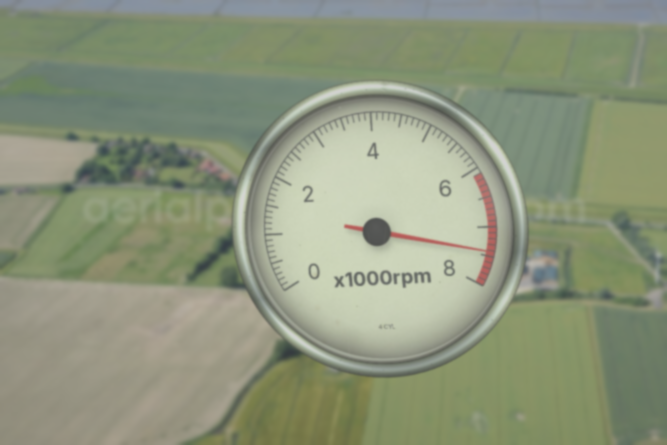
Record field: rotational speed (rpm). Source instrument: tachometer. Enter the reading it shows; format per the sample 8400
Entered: 7400
